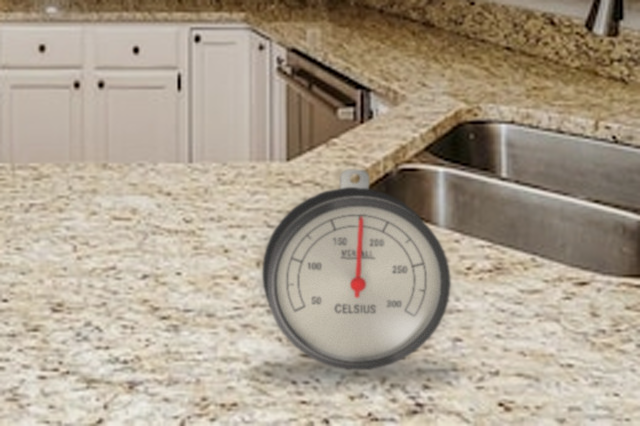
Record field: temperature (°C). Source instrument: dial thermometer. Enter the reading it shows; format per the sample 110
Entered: 175
